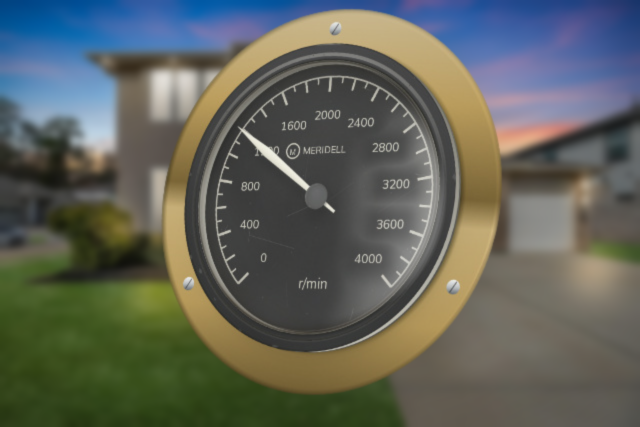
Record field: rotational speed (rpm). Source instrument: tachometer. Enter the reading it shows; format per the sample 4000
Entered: 1200
